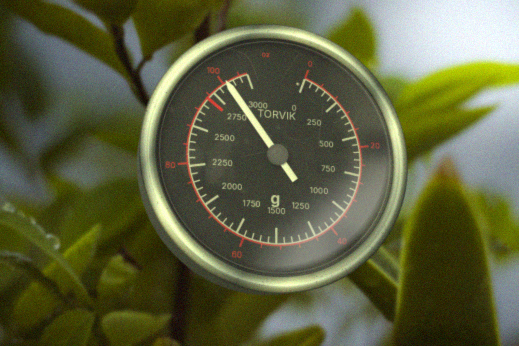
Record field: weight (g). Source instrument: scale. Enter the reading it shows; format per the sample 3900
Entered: 2850
